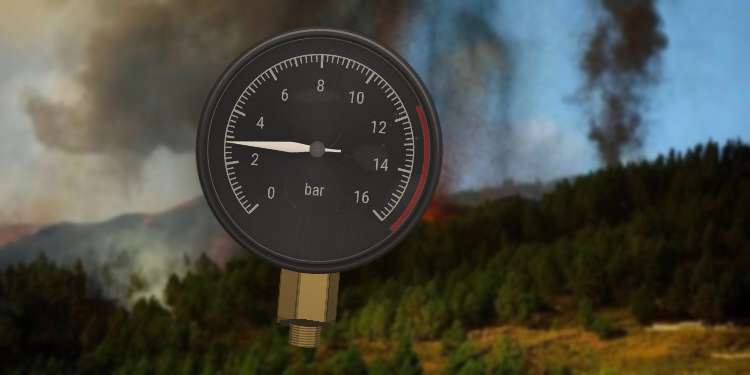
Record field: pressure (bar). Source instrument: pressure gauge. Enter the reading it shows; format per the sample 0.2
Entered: 2.8
